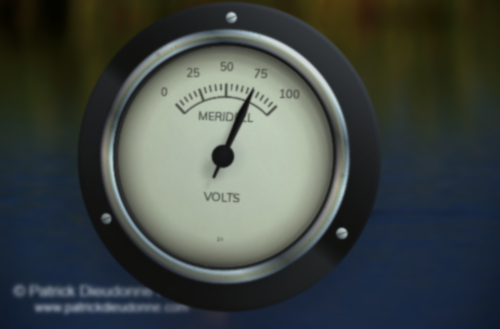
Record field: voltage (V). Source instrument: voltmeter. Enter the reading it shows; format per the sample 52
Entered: 75
